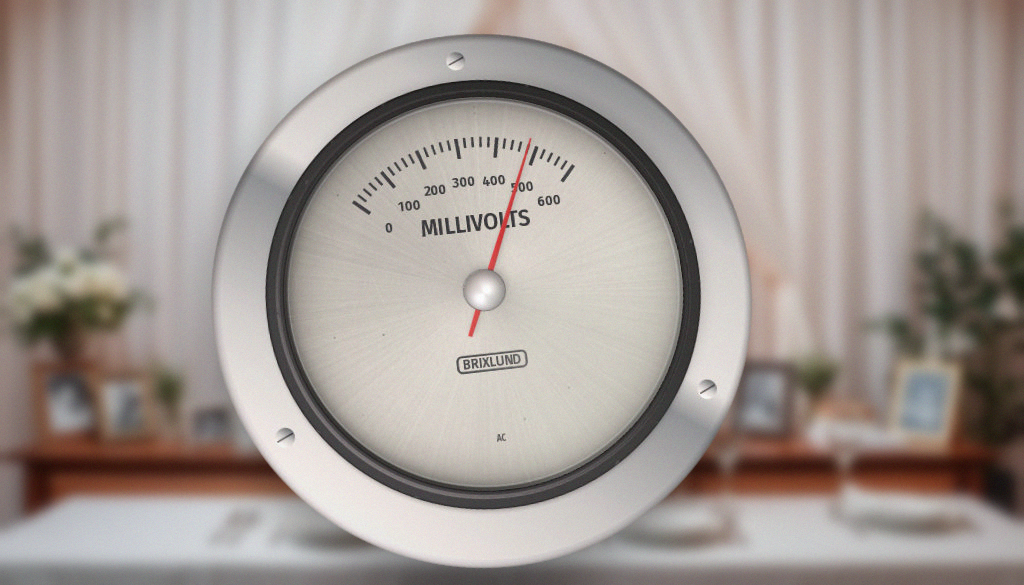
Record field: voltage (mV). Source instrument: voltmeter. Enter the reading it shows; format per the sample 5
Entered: 480
